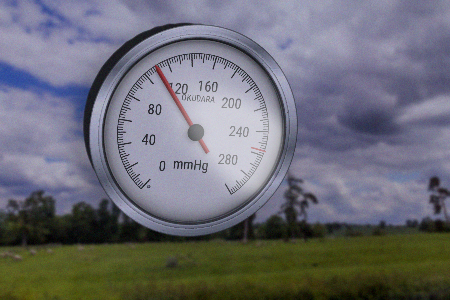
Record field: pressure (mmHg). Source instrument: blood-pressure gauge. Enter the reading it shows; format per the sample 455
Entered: 110
